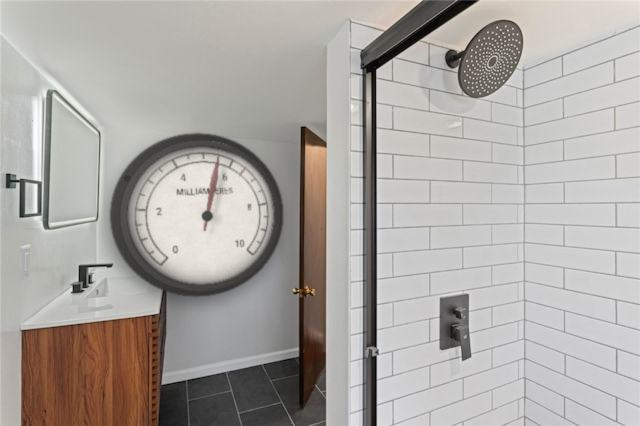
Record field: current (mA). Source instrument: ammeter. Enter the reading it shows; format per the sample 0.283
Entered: 5.5
